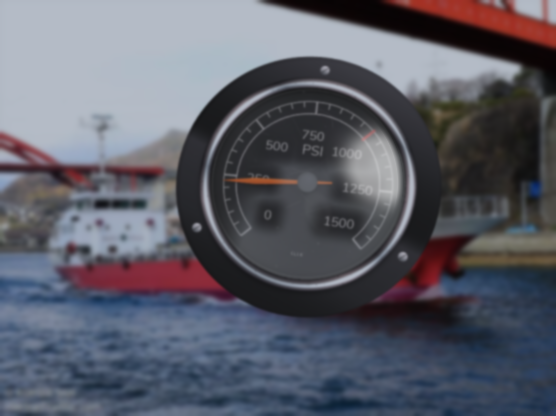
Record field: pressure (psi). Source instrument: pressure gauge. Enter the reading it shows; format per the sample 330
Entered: 225
